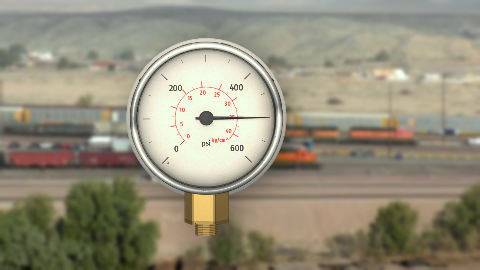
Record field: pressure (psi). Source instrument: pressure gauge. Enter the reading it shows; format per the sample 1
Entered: 500
